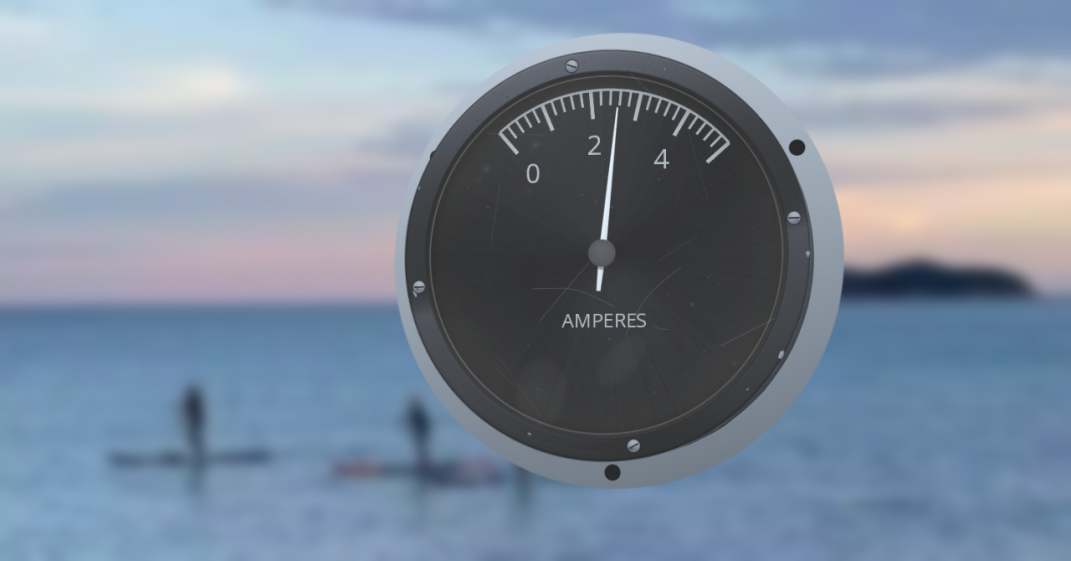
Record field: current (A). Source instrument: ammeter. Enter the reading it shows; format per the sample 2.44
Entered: 2.6
